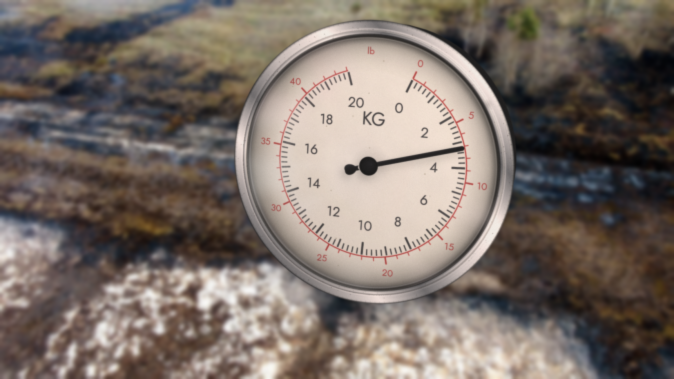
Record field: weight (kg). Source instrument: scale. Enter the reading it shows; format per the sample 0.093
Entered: 3.2
